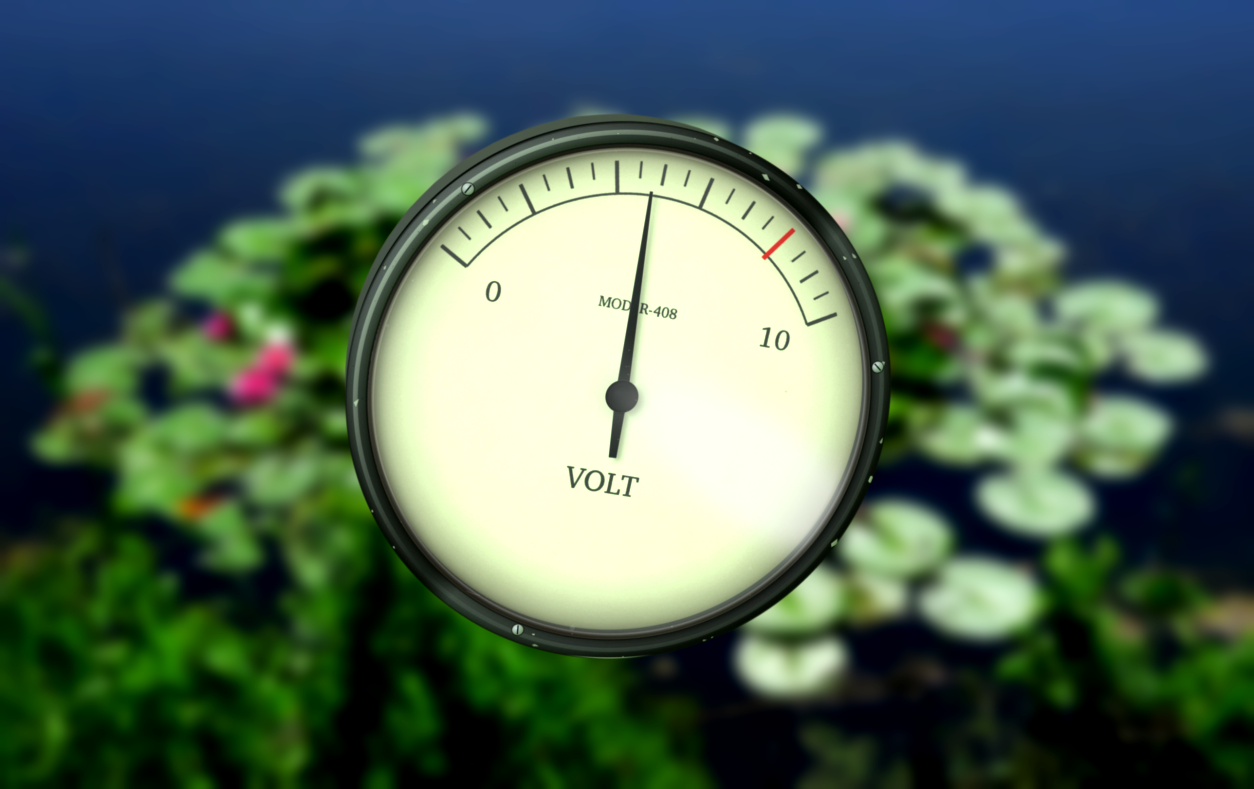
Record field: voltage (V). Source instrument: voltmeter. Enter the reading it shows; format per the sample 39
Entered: 4.75
